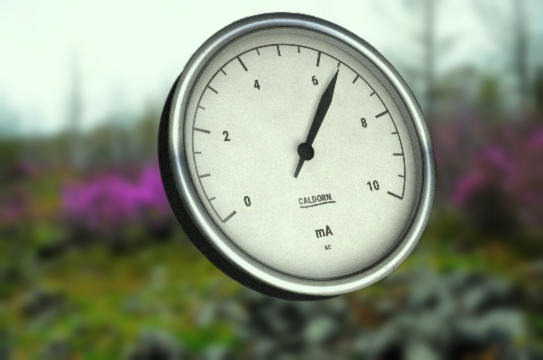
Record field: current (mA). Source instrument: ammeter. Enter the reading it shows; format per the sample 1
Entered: 6.5
